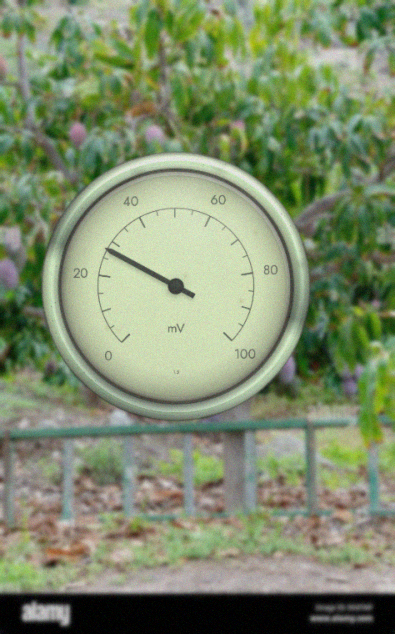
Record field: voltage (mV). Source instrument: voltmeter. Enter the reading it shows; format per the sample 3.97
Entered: 27.5
